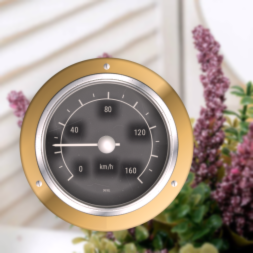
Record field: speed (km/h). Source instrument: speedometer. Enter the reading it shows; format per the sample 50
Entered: 25
